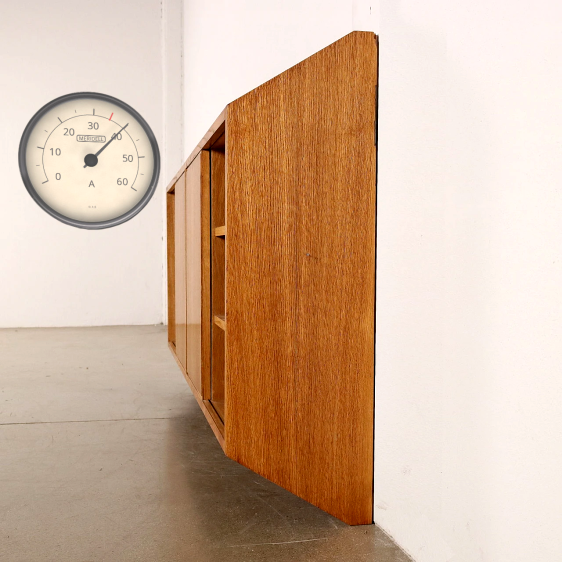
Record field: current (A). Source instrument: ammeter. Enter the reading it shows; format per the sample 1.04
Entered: 40
